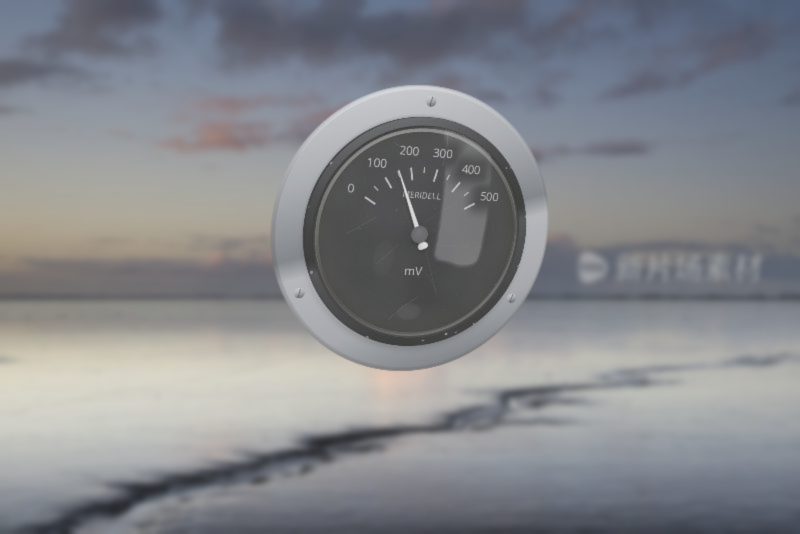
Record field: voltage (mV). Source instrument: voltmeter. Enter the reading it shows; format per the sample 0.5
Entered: 150
